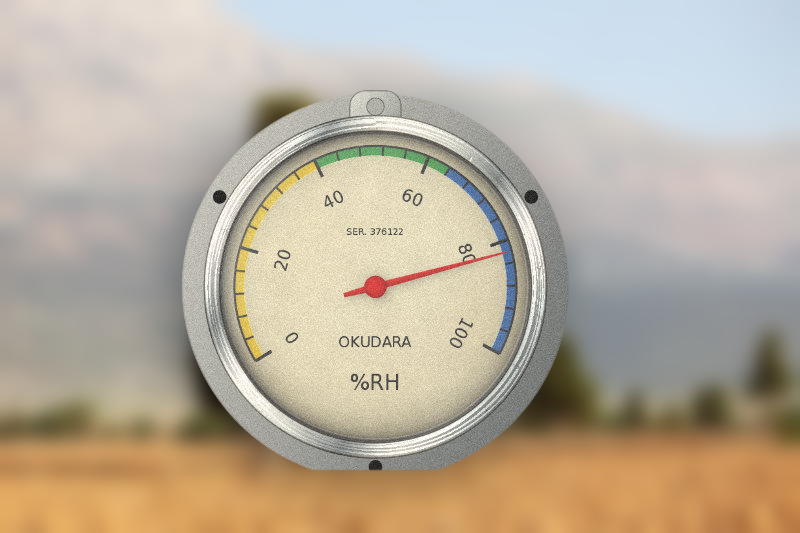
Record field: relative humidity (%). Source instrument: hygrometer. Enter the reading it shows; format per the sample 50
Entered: 82
